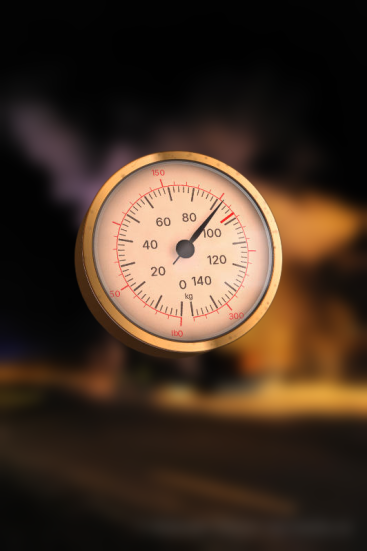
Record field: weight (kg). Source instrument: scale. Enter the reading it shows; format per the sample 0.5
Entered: 92
